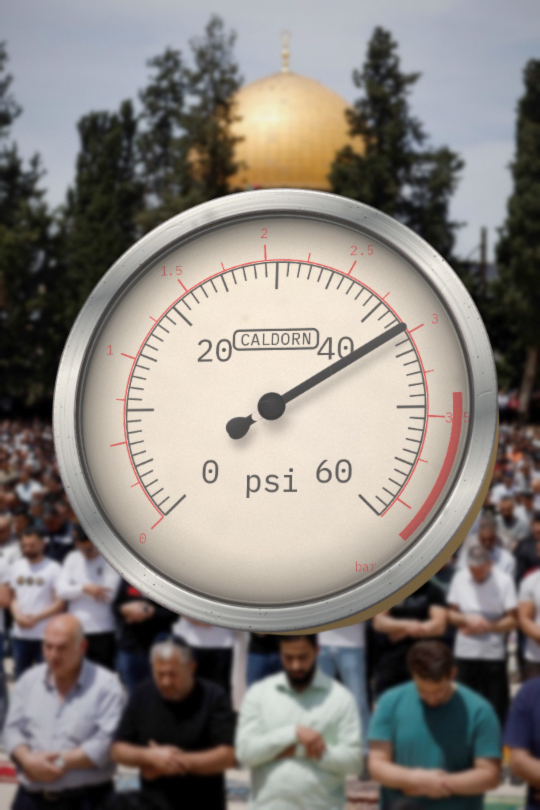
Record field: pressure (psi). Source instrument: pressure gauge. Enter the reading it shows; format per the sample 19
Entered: 43
